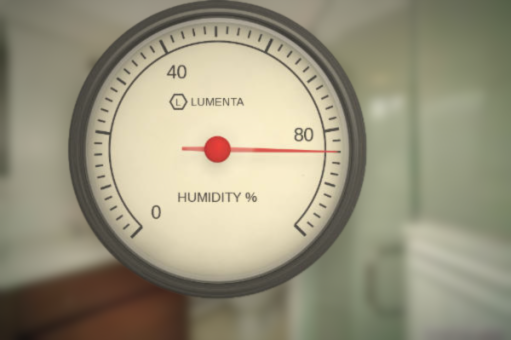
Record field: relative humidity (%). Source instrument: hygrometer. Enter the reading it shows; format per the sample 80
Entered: 84
